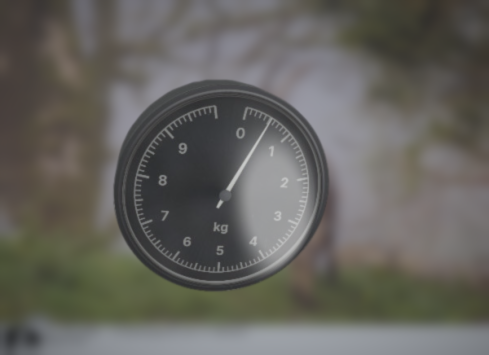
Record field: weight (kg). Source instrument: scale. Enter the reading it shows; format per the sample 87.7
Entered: 0.5
